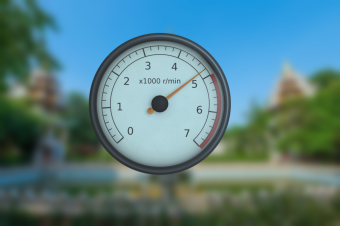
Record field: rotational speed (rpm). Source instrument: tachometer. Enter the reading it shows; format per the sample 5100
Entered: 4800
